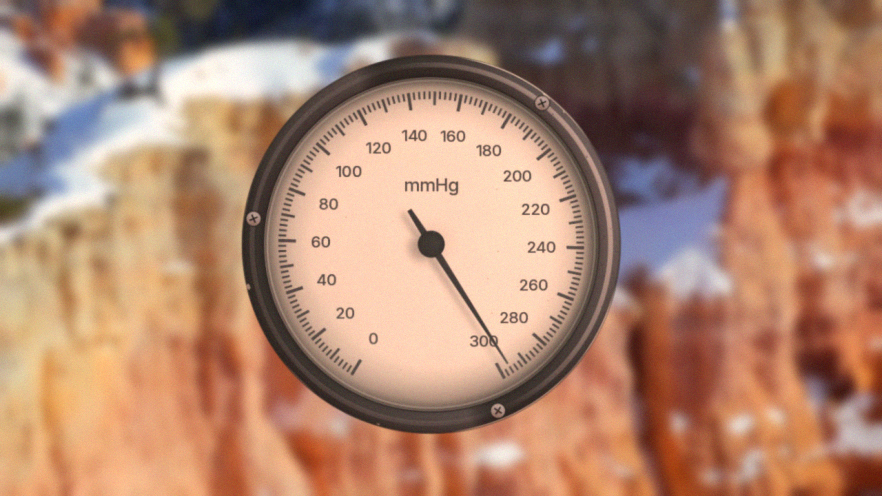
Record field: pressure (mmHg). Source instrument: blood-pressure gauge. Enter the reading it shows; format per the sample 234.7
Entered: 296
